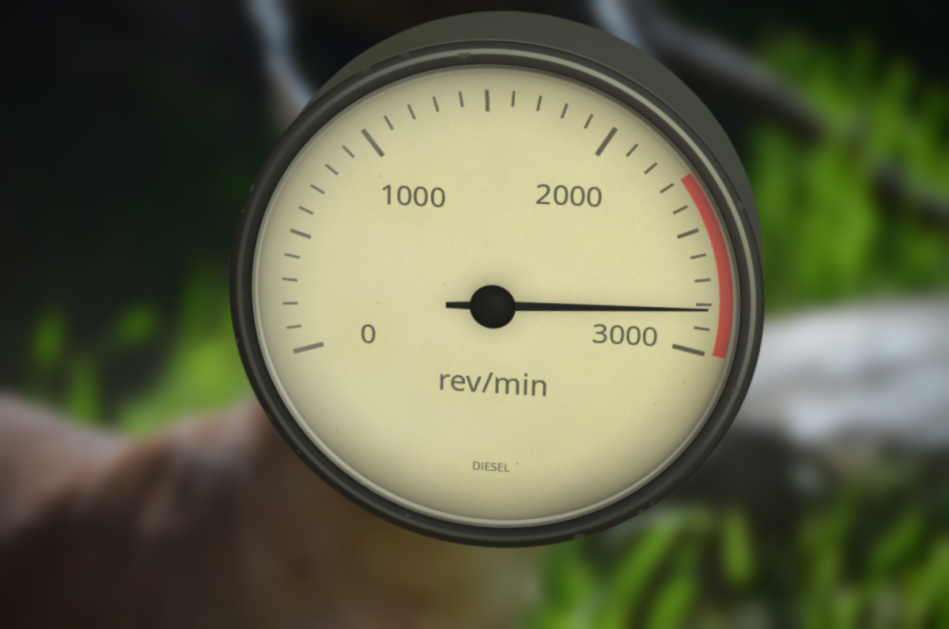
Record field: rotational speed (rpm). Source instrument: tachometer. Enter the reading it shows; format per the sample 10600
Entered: 2800
